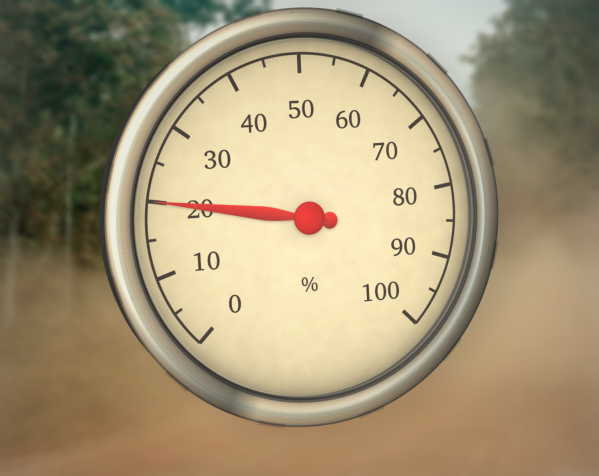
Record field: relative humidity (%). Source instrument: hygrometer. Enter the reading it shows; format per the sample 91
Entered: 20
